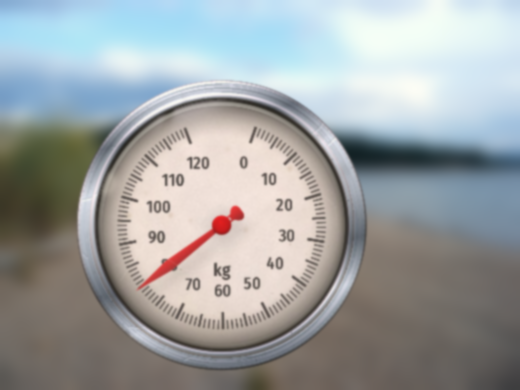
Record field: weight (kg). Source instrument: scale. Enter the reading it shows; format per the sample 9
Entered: 80
